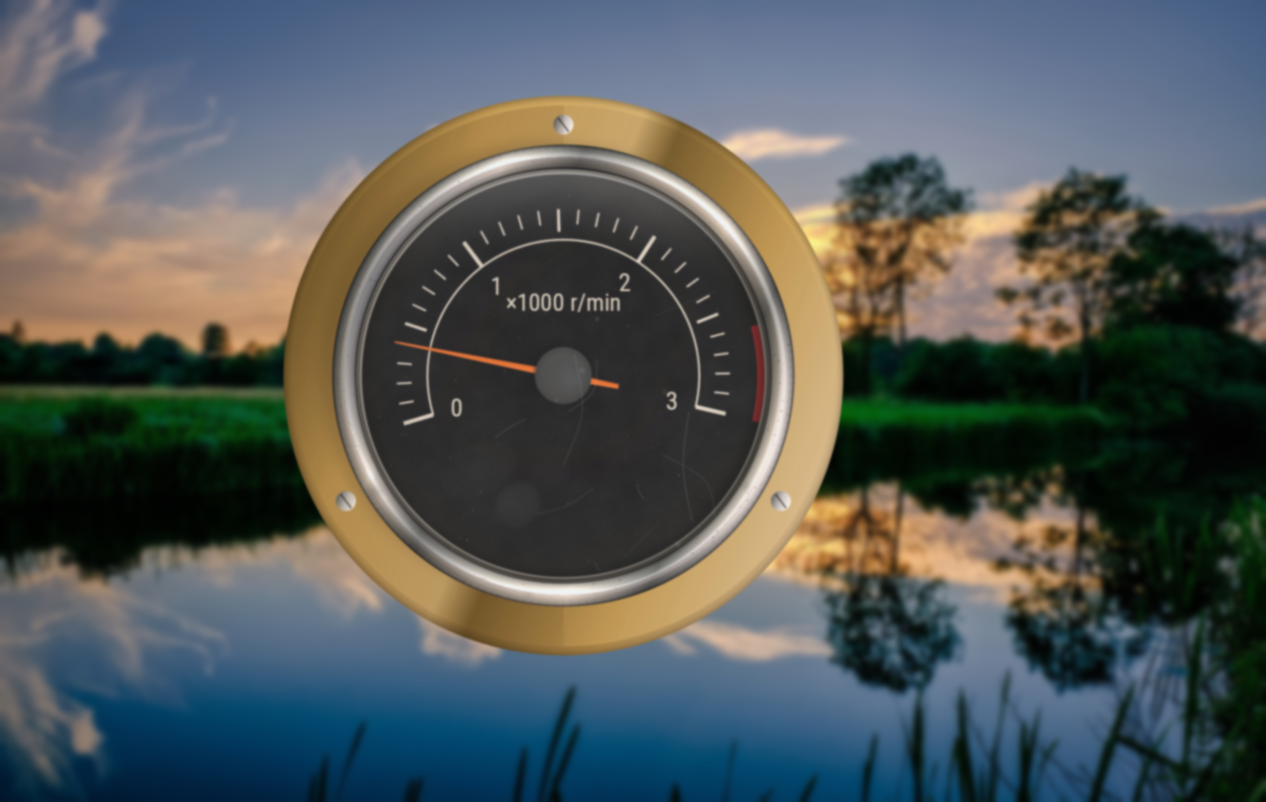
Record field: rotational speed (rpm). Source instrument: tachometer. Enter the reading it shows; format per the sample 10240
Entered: 400
